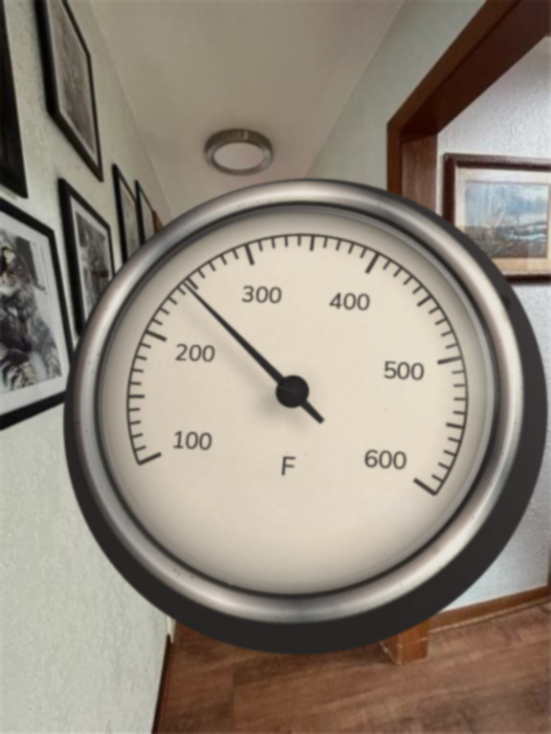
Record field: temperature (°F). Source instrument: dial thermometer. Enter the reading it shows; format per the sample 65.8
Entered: 245
